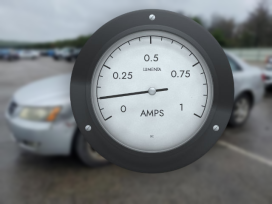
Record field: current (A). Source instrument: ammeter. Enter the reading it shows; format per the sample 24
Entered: 0.1
